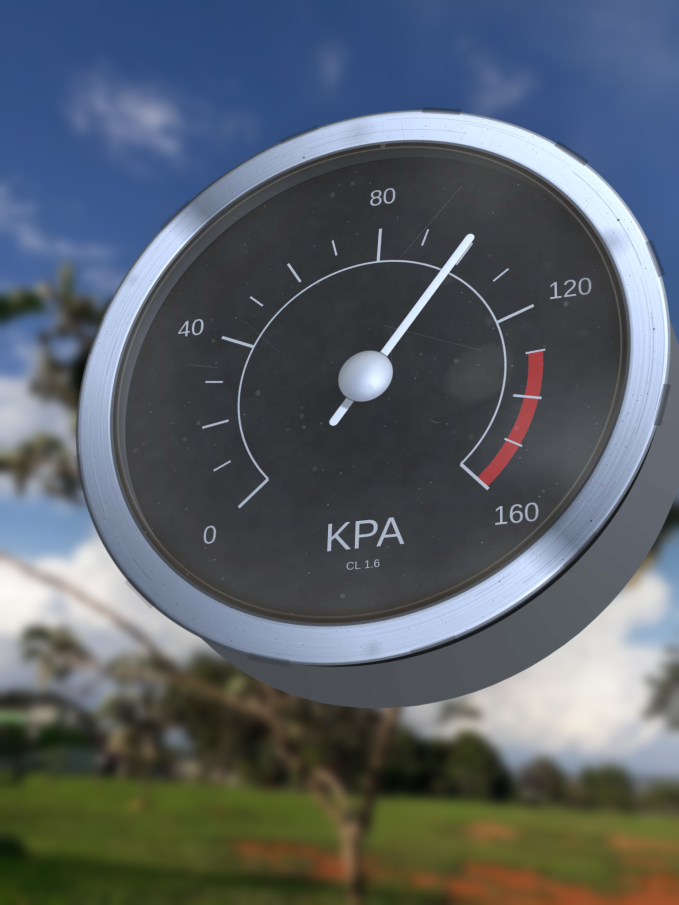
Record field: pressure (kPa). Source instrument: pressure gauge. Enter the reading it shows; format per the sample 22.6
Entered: 100
